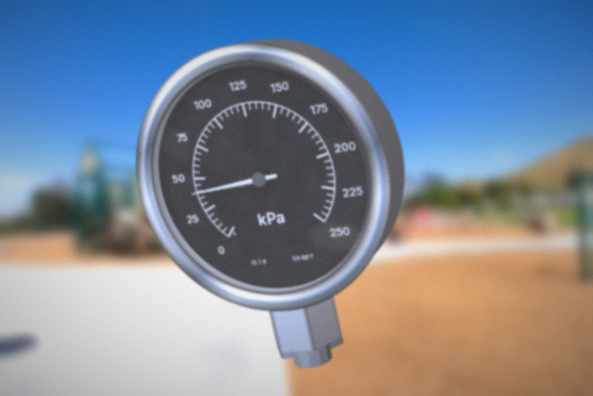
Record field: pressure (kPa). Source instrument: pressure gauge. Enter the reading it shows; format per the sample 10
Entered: 40
